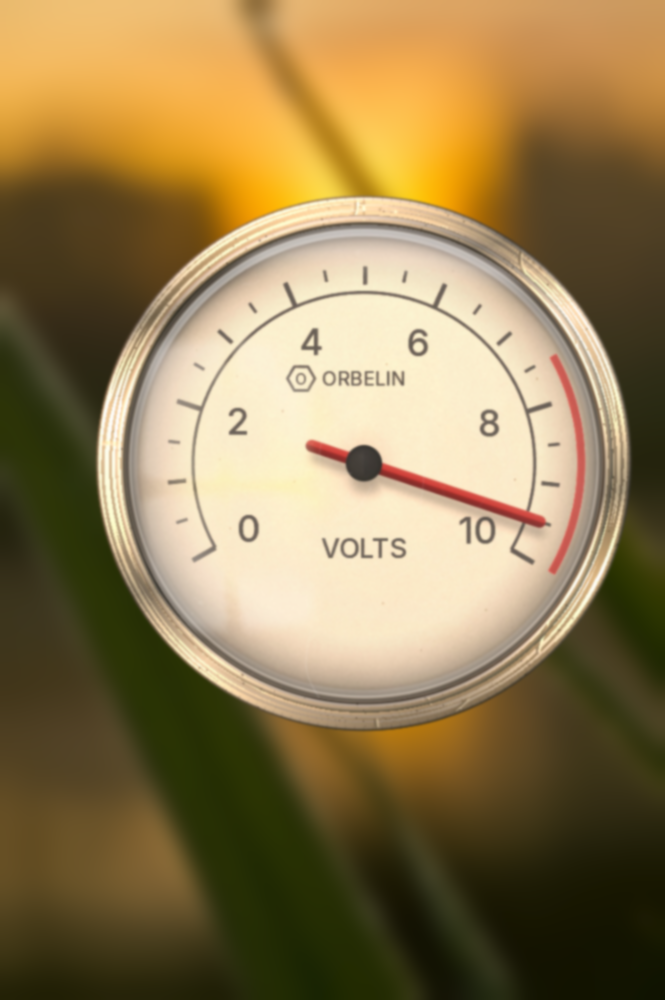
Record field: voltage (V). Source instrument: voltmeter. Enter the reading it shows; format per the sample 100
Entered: 9.5
